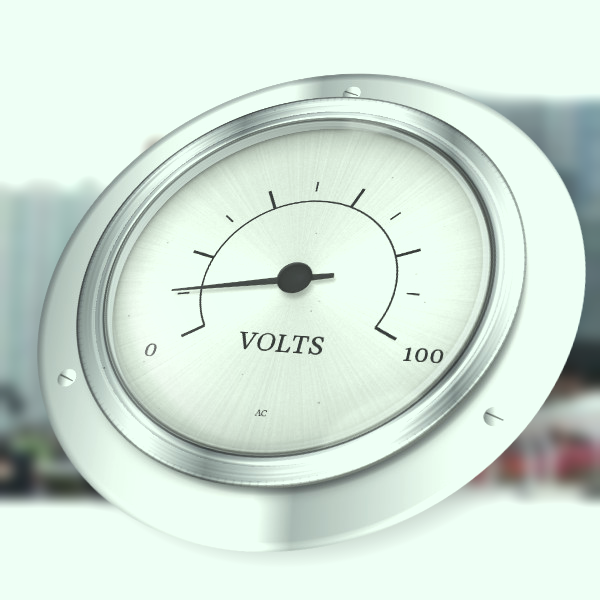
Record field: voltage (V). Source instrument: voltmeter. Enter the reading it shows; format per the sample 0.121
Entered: 10
